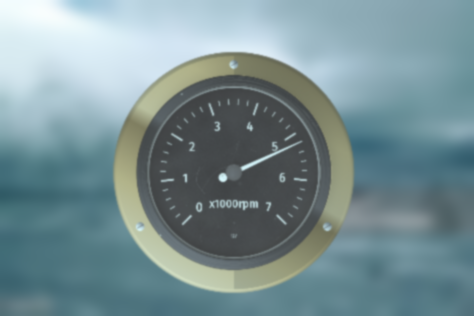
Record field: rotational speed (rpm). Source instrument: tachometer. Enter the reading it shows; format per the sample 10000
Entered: 5200
